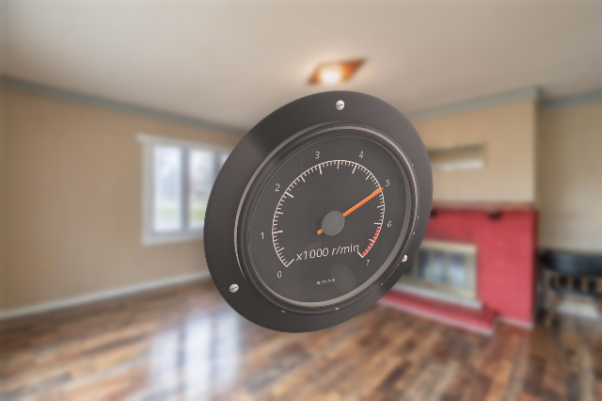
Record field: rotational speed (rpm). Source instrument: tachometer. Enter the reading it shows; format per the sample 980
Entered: 5000
